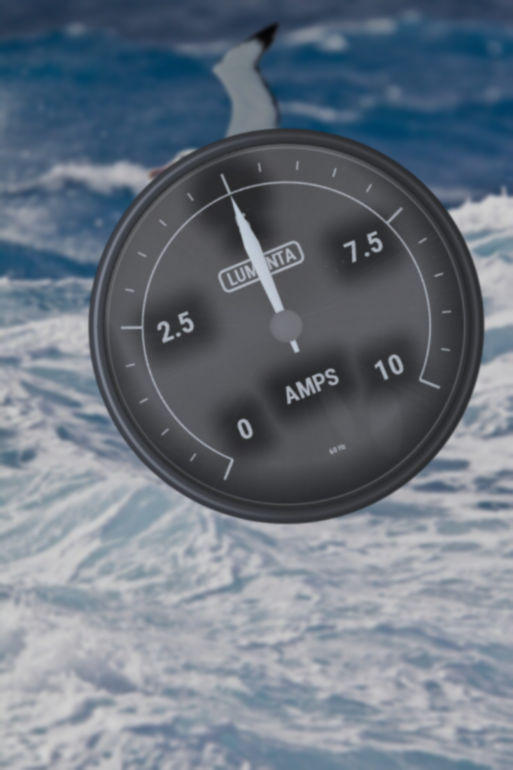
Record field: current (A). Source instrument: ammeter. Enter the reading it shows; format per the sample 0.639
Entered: 5
